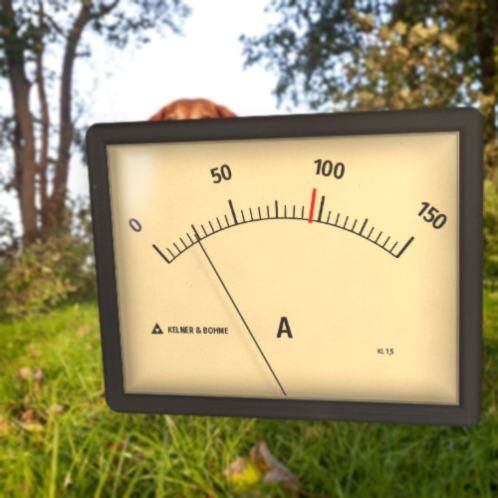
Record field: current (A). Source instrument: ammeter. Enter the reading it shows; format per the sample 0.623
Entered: 25
